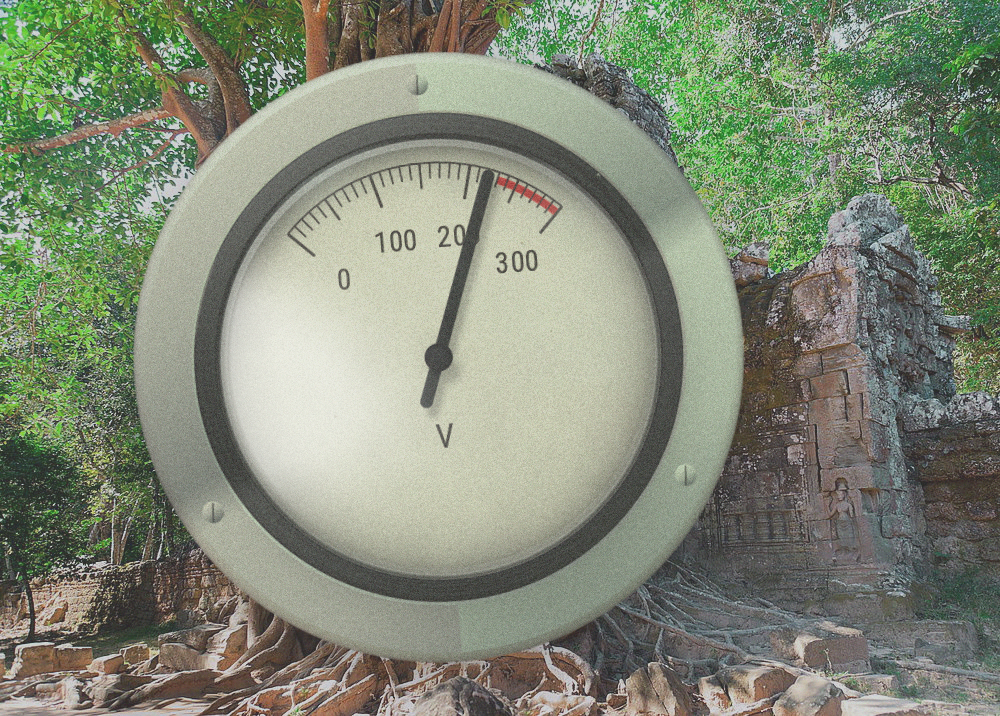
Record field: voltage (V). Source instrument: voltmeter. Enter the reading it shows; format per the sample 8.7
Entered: 220
